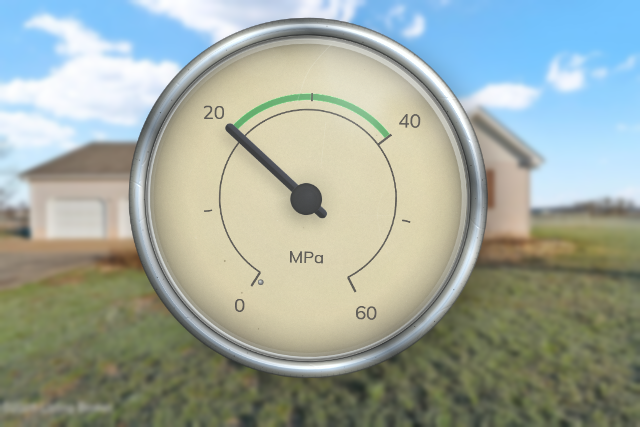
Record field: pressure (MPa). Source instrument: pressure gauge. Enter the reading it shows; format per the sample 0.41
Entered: 20
